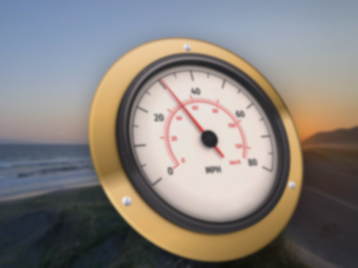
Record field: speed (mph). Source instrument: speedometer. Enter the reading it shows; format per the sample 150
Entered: 30
